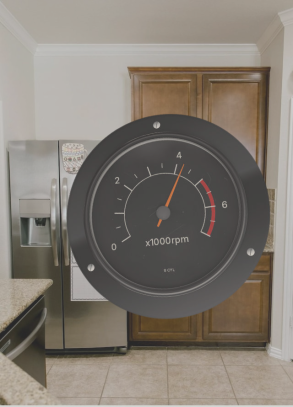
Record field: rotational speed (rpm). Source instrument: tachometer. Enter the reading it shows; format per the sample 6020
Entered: 4250
